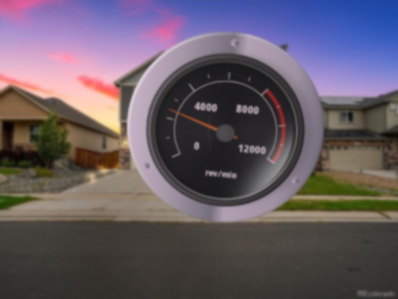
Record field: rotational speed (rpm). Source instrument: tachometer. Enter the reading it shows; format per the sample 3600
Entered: 2500
